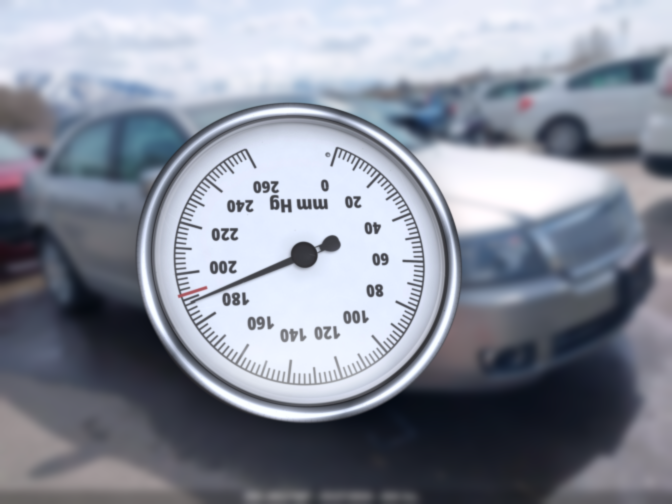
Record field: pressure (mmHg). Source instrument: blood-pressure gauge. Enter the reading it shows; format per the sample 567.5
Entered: 188
